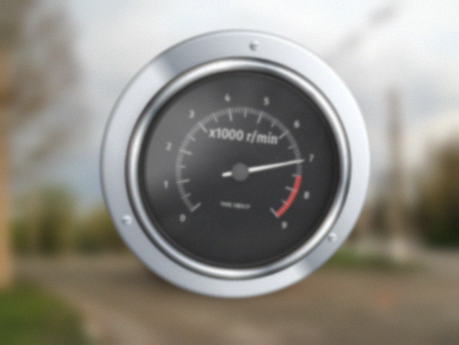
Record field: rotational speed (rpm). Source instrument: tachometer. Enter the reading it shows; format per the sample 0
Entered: 7000
